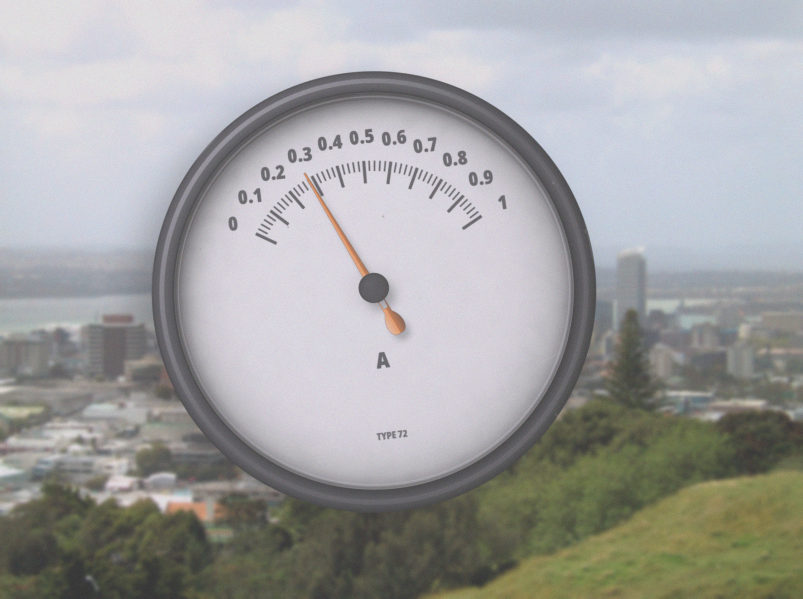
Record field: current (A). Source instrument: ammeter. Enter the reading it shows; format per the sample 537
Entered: 0.28
